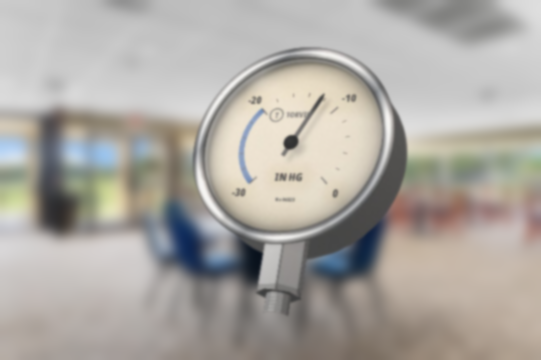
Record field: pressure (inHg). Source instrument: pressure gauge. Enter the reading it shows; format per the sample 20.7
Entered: -12
